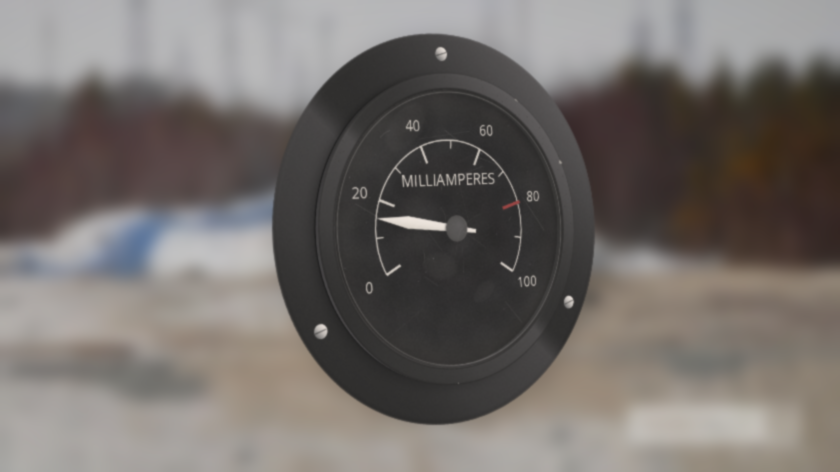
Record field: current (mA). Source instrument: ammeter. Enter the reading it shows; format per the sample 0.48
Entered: 15
